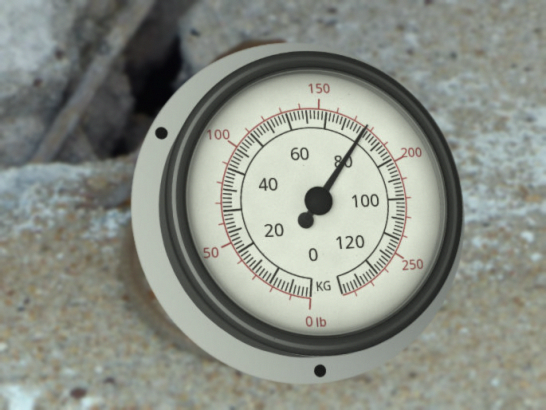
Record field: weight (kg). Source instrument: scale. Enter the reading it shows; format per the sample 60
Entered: 80
